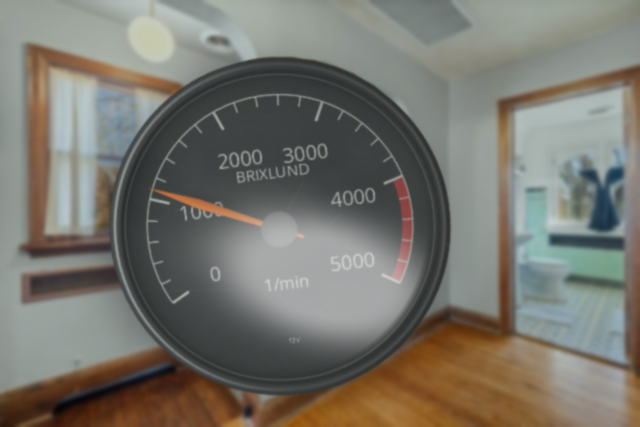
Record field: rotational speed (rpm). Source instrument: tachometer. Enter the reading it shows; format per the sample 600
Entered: 1100
